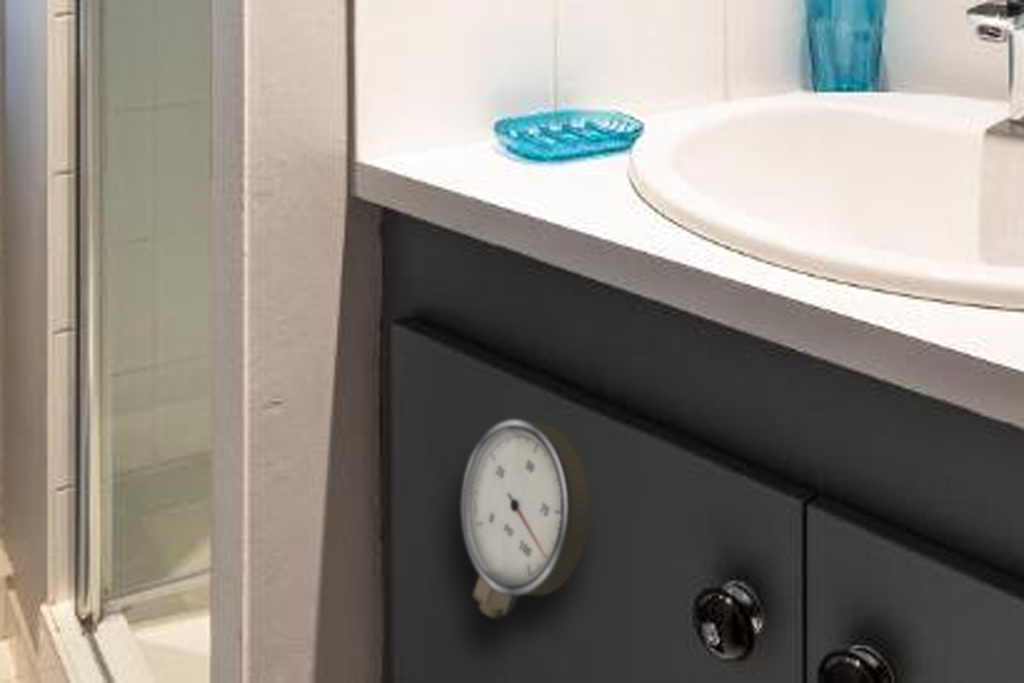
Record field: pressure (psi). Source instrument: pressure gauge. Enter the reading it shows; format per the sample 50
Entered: 90
